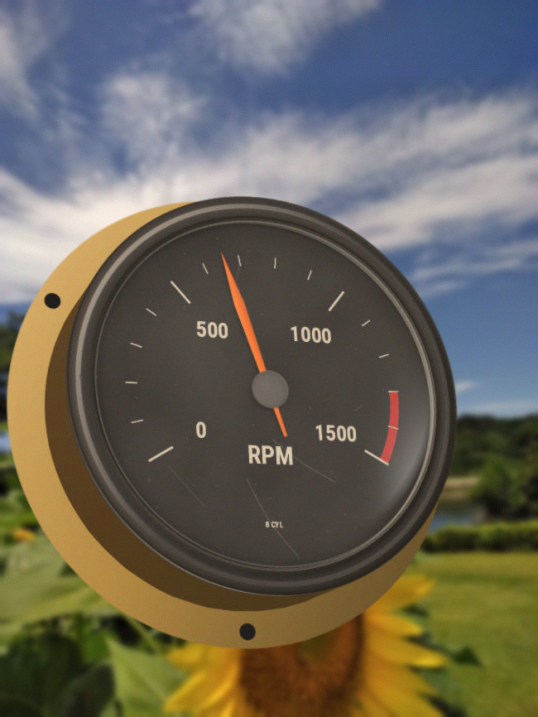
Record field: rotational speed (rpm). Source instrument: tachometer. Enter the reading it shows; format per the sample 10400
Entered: 650
